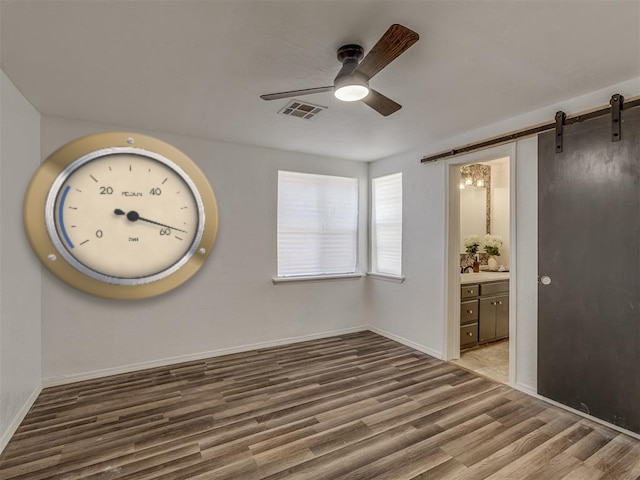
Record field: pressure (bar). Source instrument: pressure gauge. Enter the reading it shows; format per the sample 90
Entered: 57.5
